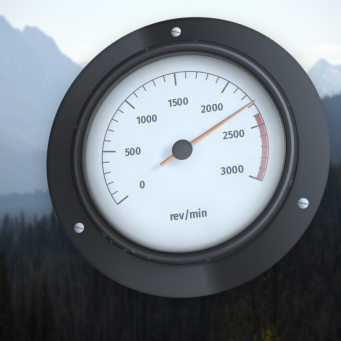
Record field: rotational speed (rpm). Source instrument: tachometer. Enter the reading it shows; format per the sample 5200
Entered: 2300
